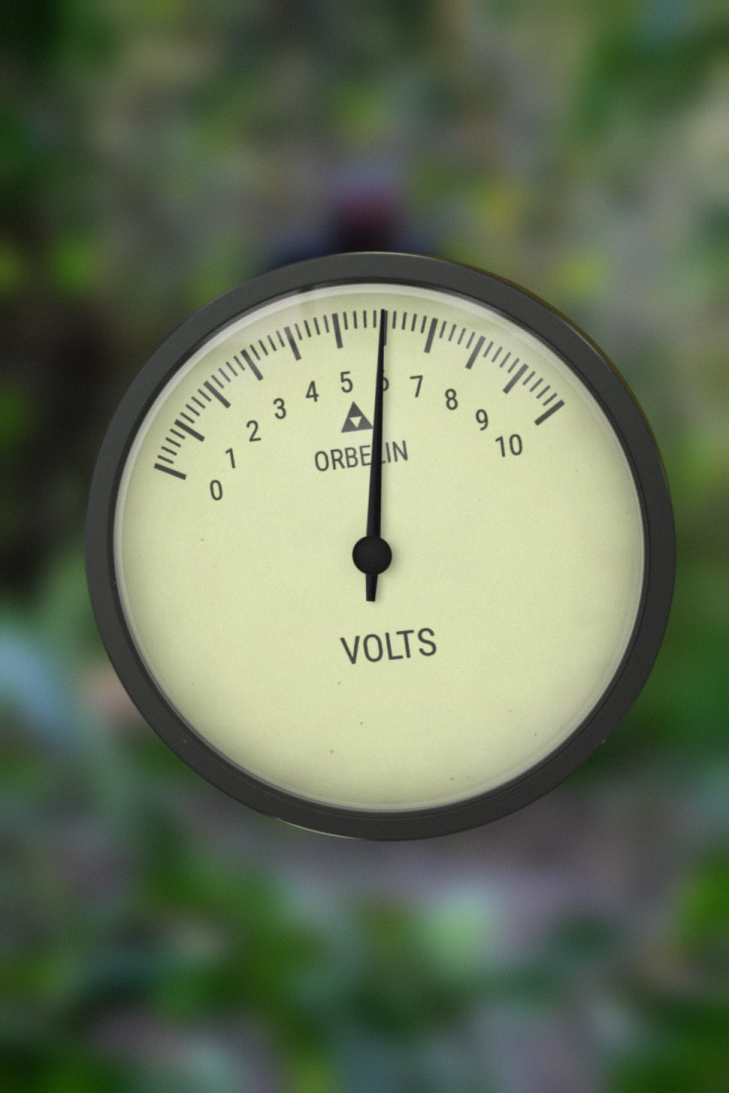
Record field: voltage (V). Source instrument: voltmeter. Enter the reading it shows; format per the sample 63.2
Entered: 6
